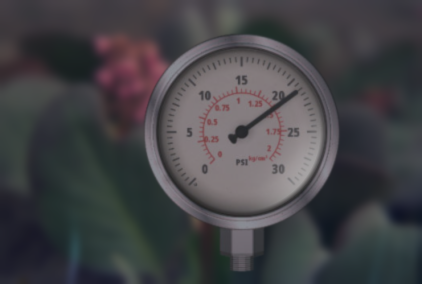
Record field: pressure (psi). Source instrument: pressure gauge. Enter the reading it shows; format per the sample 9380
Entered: 21
